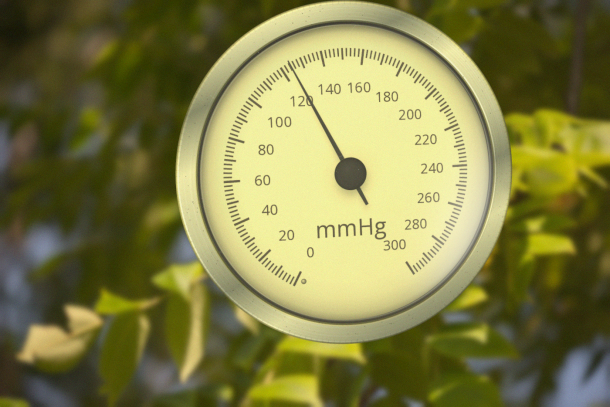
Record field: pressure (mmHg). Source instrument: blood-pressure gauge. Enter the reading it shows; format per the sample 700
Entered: 124
